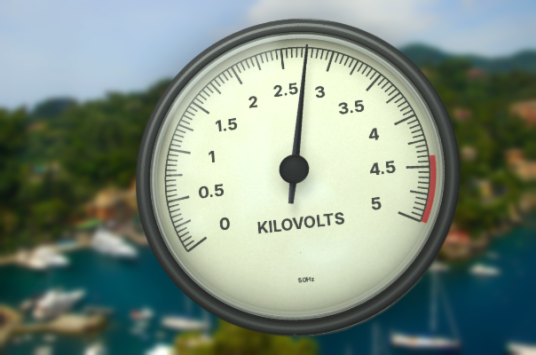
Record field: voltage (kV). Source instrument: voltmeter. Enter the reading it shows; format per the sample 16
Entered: 2.75
